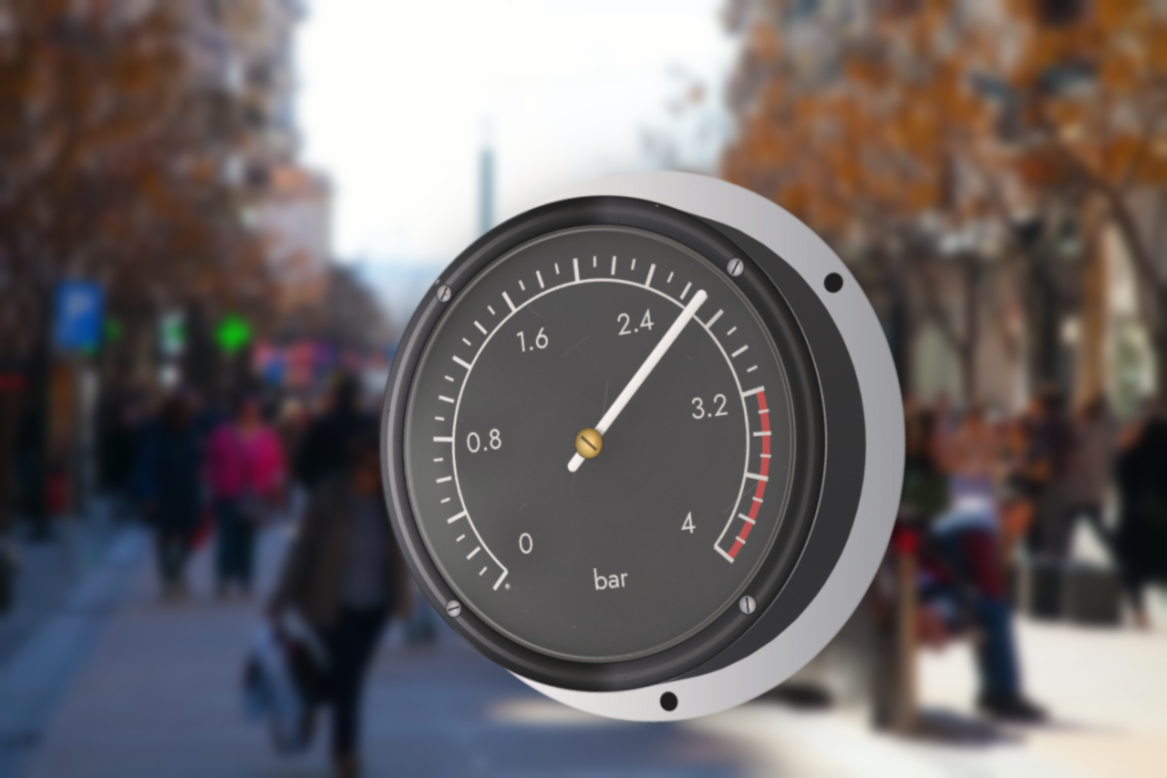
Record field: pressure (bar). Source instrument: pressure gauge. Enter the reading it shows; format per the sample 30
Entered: 2.7
